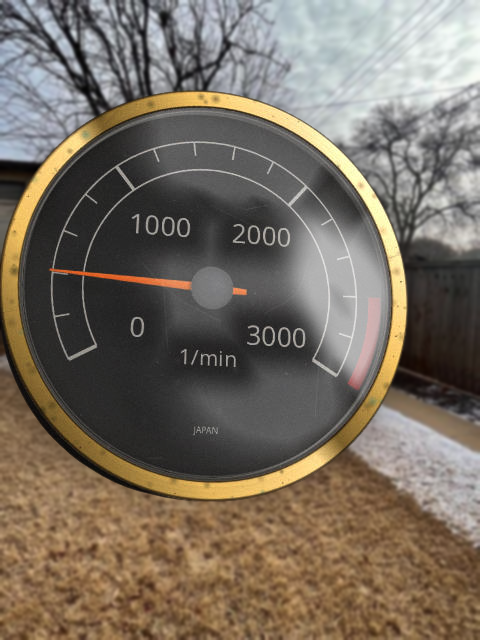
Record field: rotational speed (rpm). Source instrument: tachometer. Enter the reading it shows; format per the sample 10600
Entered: 400
